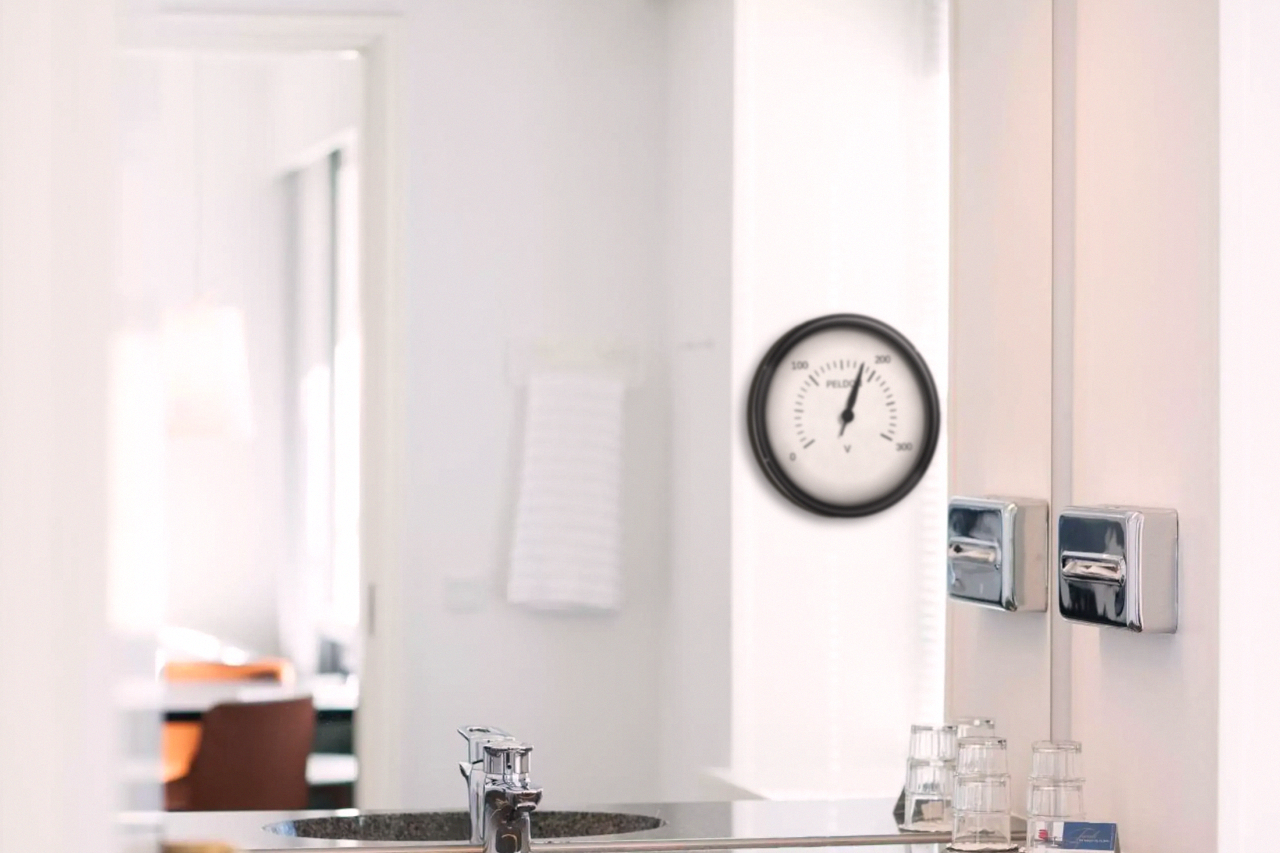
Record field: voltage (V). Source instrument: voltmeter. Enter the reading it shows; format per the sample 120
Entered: 180
